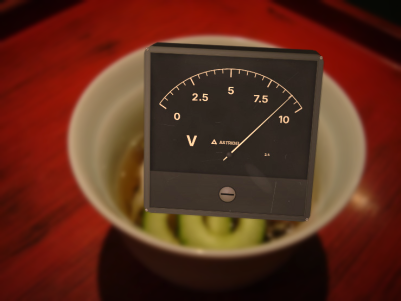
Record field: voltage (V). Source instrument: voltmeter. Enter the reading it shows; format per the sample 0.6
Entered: 9
